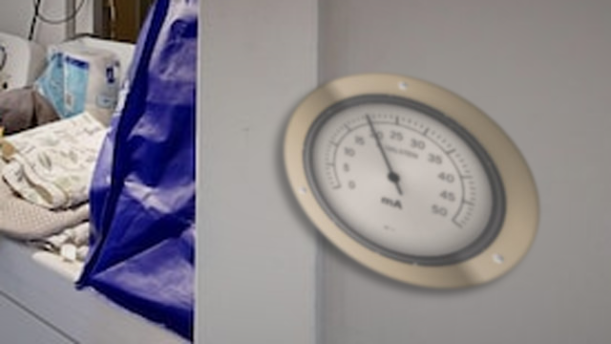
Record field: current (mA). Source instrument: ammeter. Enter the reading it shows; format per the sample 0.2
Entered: 20
